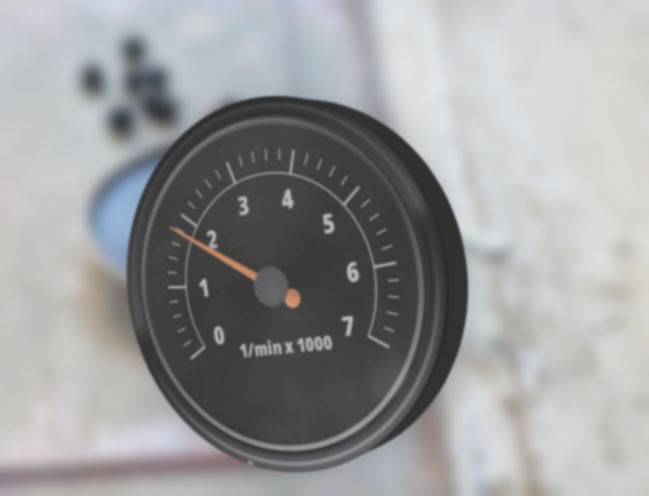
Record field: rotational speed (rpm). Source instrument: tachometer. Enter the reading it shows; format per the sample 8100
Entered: 1800
